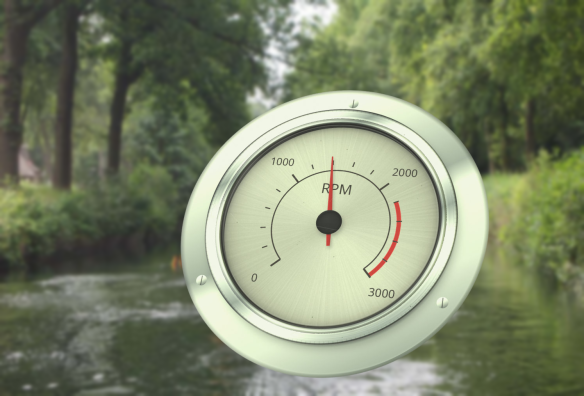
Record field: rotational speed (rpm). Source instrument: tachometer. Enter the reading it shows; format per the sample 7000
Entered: 1400
